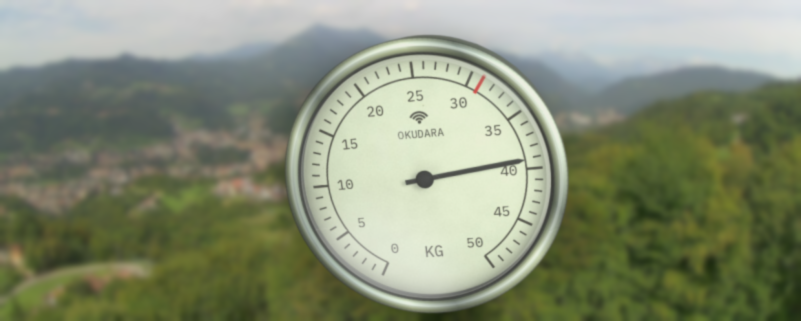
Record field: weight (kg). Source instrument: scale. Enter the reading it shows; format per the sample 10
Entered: 39
